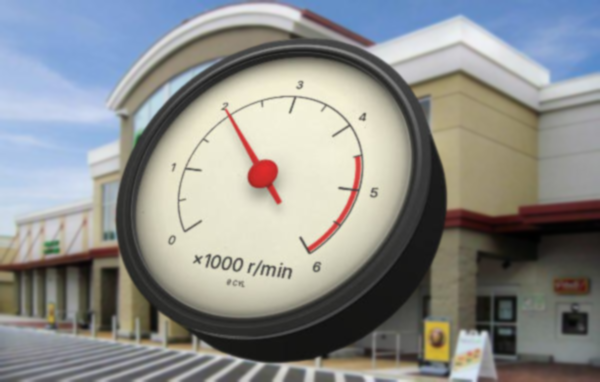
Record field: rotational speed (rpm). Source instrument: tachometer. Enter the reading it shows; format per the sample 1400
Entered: 2000
